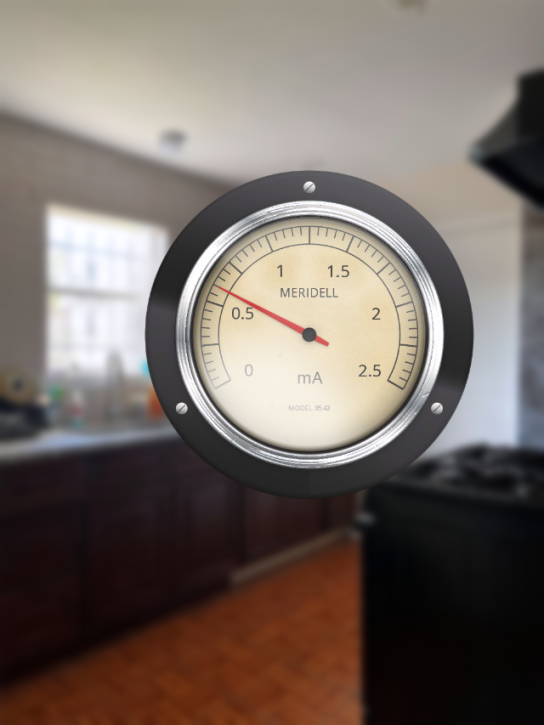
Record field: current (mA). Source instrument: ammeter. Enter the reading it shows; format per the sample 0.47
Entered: 0.6
